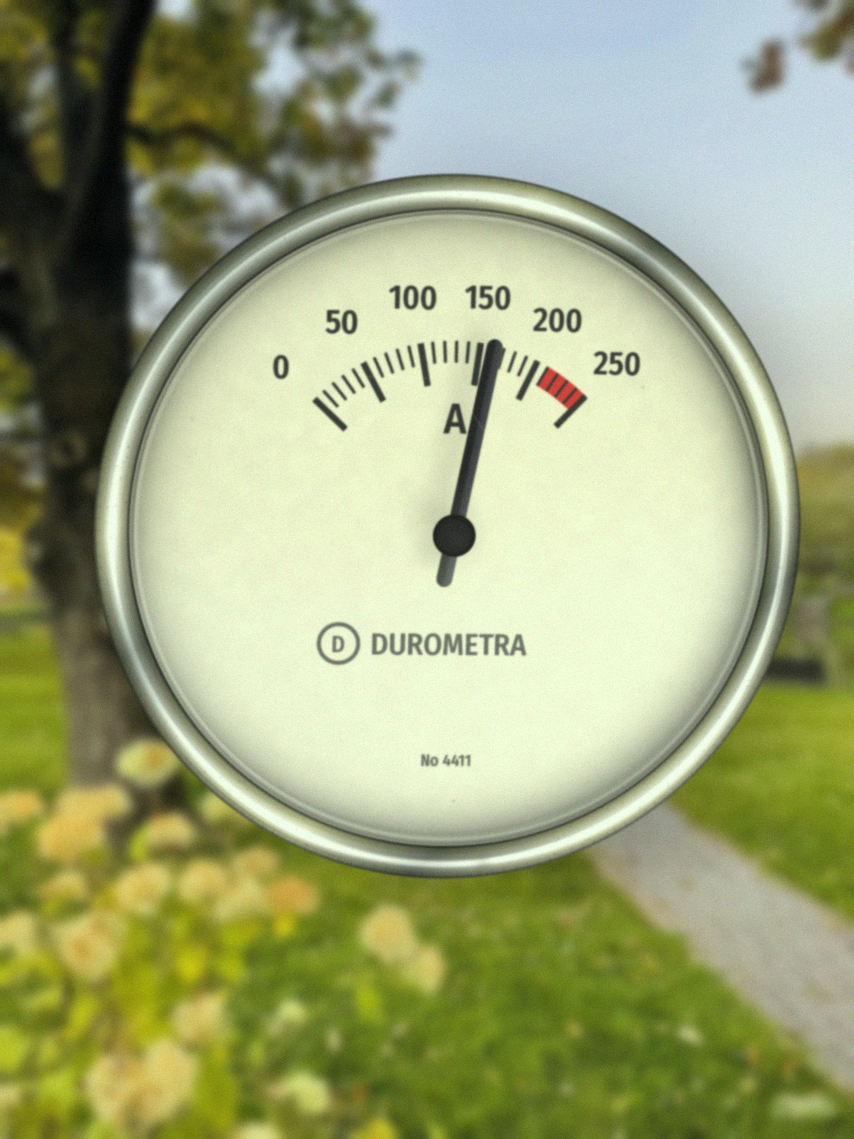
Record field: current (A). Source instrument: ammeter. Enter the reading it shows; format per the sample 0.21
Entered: 160
